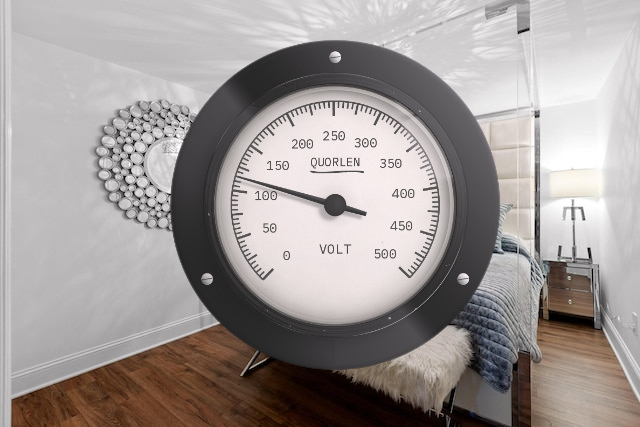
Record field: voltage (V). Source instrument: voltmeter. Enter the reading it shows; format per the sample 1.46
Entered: 115
